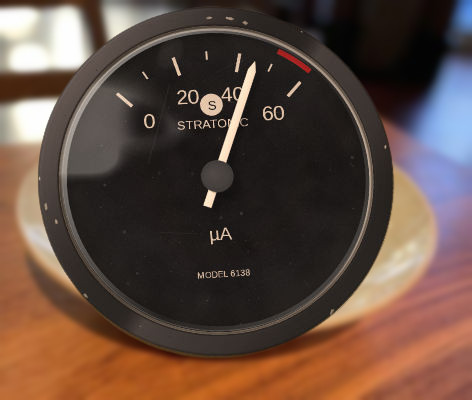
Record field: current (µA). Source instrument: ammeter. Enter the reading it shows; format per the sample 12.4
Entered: 45
